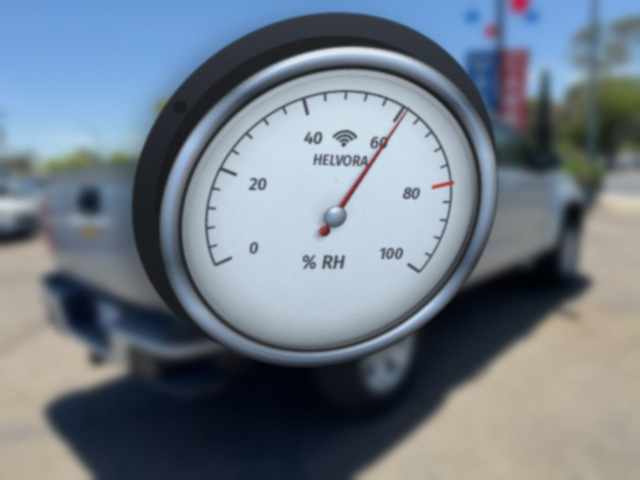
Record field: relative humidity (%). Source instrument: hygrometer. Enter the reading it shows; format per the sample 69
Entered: 60
